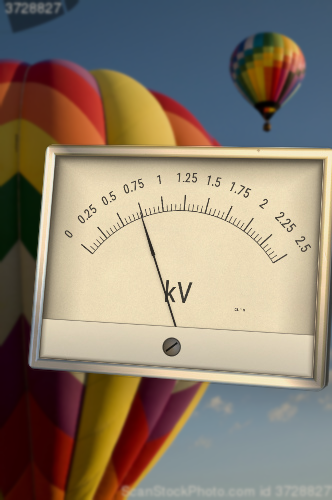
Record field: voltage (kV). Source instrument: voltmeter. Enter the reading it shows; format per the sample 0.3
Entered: 0.75
